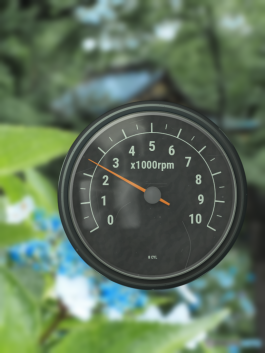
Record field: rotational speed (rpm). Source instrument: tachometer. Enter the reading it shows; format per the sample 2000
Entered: 2500
